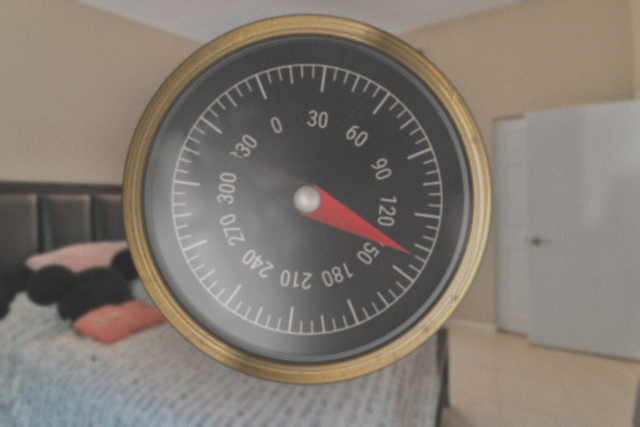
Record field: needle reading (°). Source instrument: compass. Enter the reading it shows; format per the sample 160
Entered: 140
